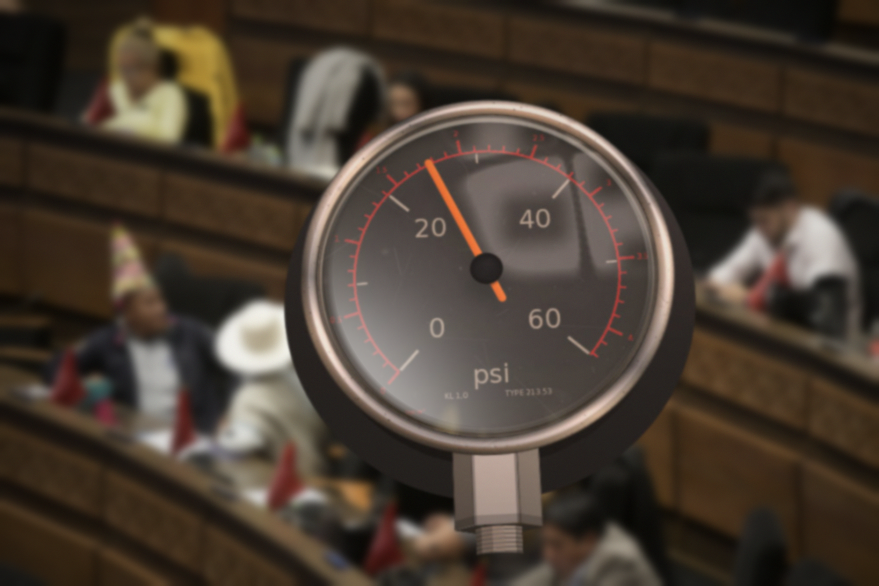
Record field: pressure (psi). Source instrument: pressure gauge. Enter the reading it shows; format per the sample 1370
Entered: 25
